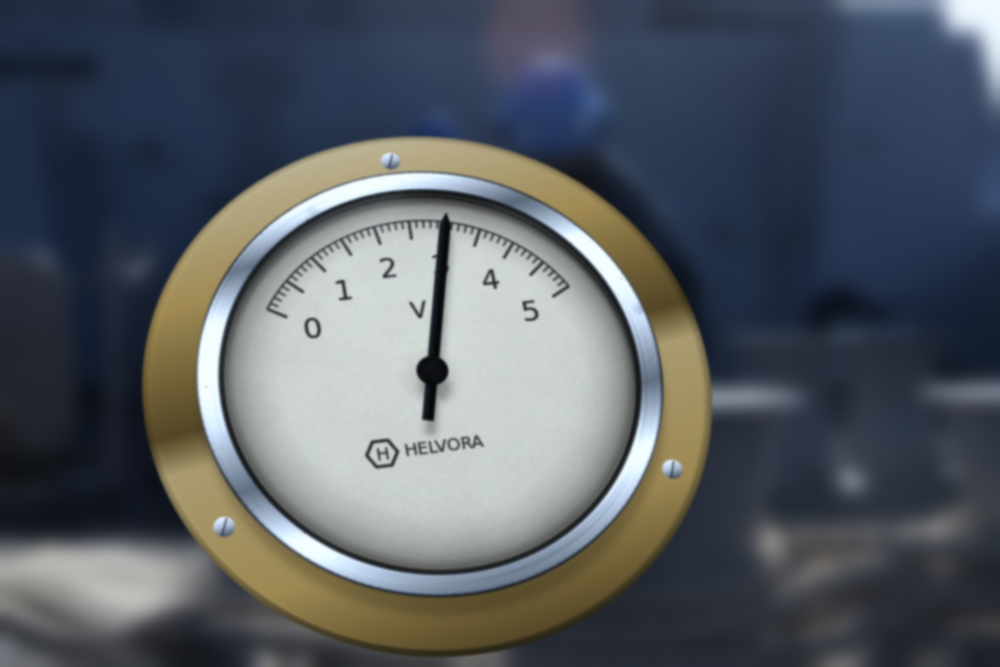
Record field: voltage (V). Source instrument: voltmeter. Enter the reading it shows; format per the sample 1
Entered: 3
